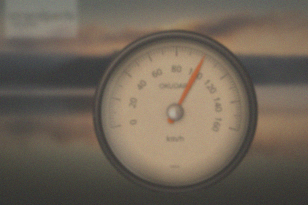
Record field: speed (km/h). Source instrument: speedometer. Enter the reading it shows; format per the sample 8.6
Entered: 100
